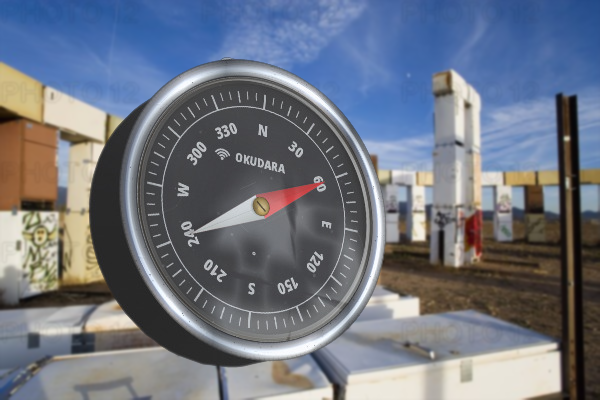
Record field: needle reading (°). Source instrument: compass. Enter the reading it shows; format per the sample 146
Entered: 60
